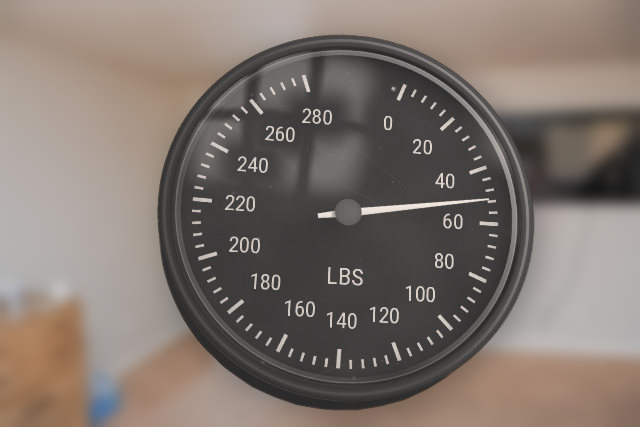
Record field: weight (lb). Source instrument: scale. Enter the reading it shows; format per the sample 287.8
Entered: 52
